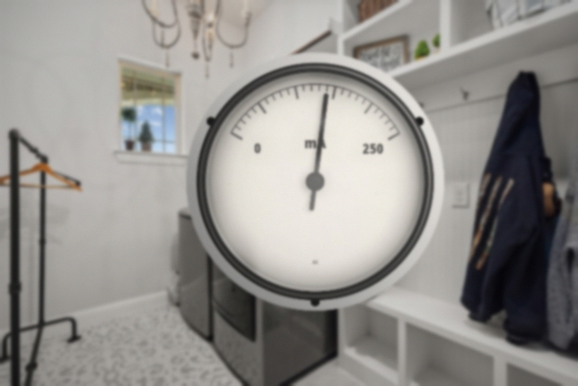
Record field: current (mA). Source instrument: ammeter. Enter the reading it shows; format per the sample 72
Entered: 140
